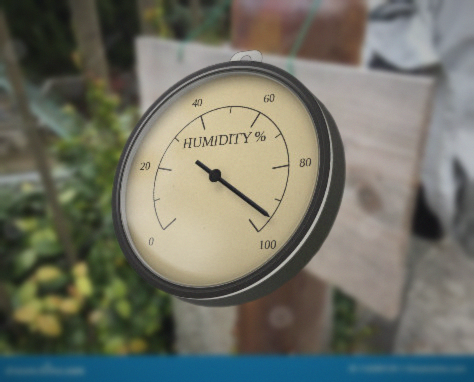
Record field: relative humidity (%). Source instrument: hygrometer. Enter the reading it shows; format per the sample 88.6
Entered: 95
